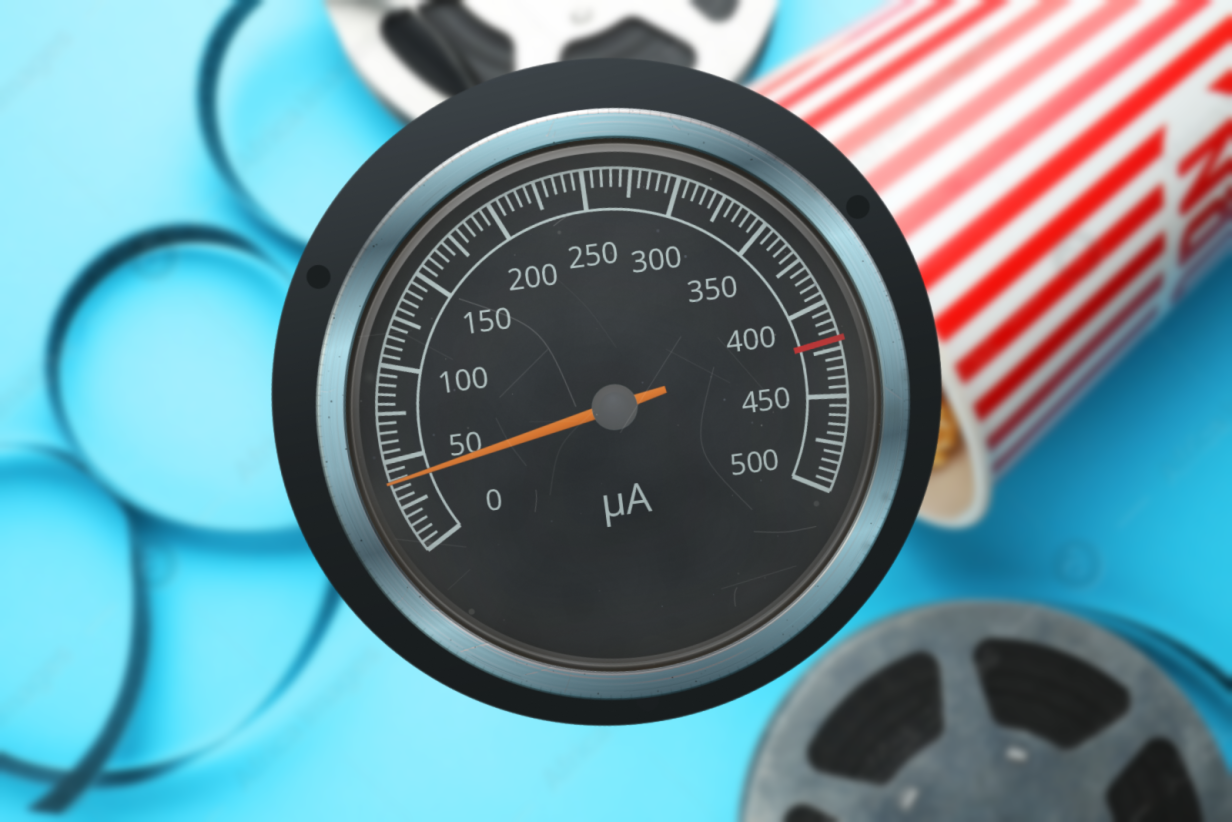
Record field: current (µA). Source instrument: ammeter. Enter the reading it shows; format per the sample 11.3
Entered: 40
